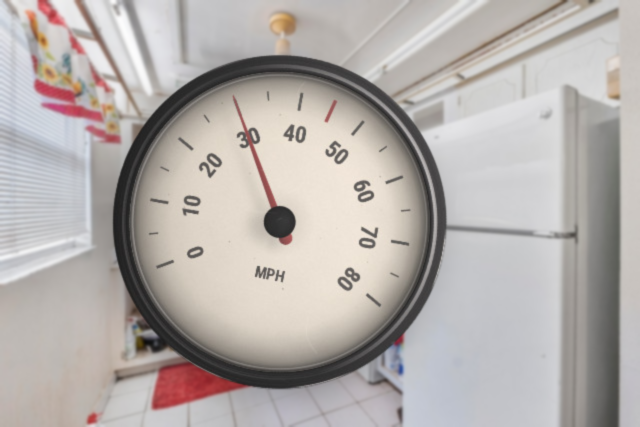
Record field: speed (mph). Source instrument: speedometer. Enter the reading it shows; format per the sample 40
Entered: 30
